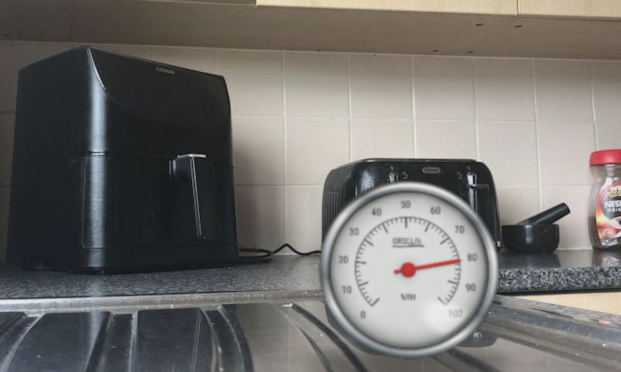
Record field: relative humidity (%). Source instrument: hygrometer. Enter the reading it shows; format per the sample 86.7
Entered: 80
